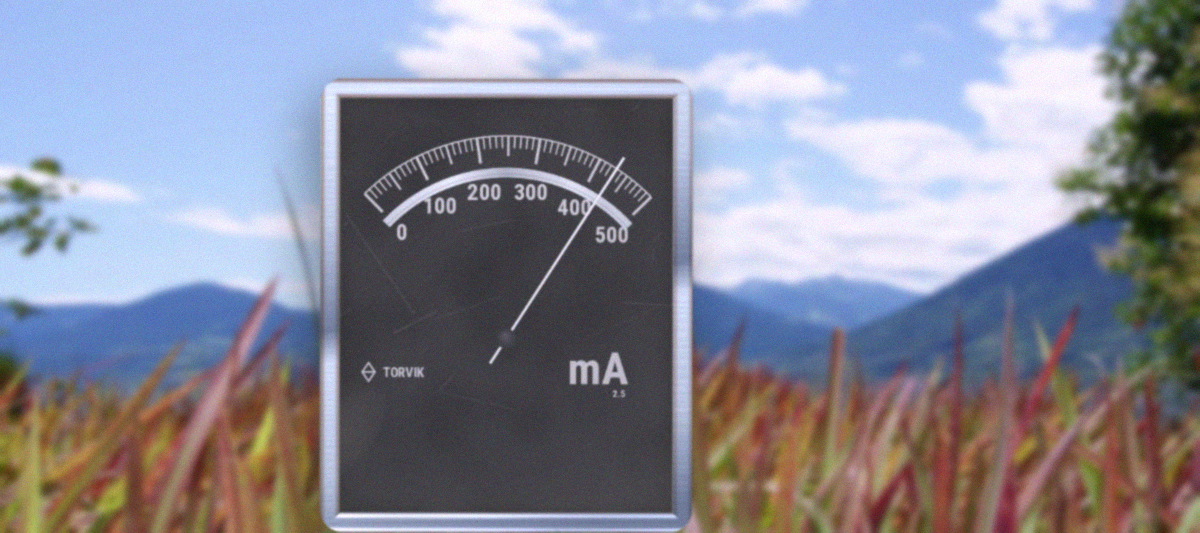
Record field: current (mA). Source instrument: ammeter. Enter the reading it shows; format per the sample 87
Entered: 430
